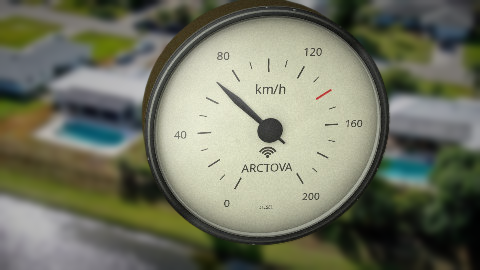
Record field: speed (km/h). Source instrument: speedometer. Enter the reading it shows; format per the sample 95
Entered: 70
